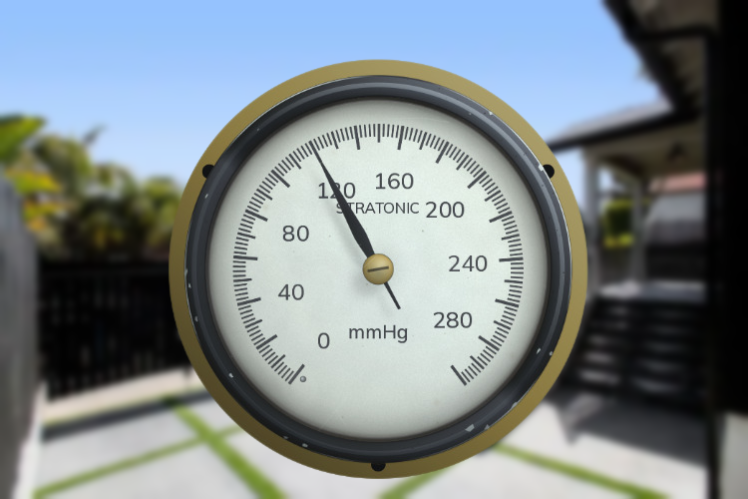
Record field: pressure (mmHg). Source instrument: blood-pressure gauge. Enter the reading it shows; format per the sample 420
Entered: 120
